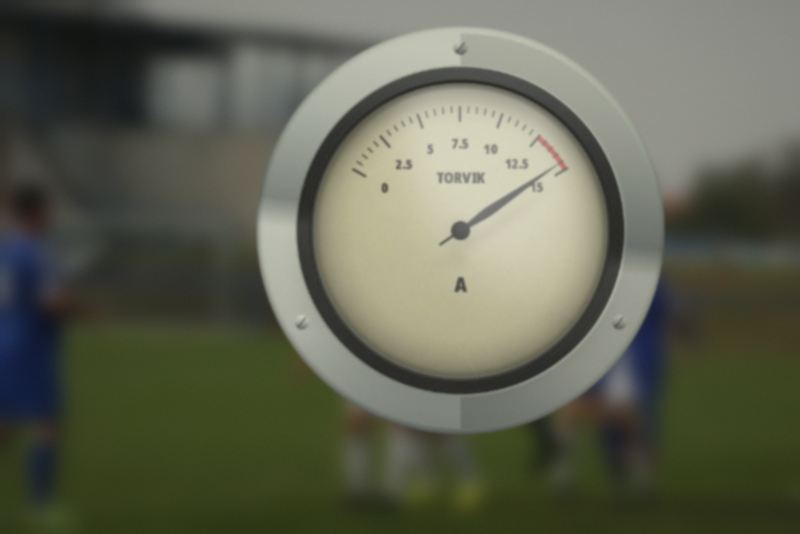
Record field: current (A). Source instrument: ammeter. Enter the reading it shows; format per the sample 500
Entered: 14.5
